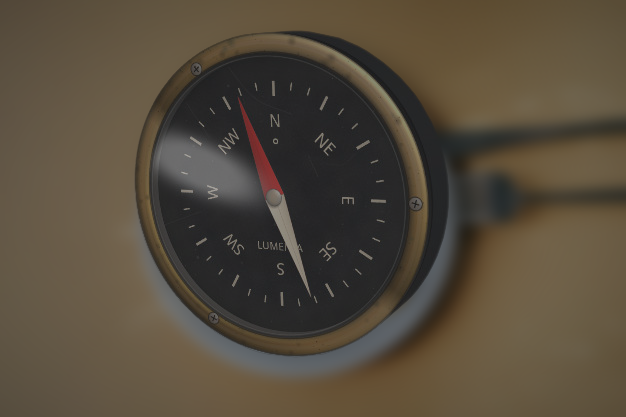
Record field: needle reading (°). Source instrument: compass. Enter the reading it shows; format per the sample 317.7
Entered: 340
